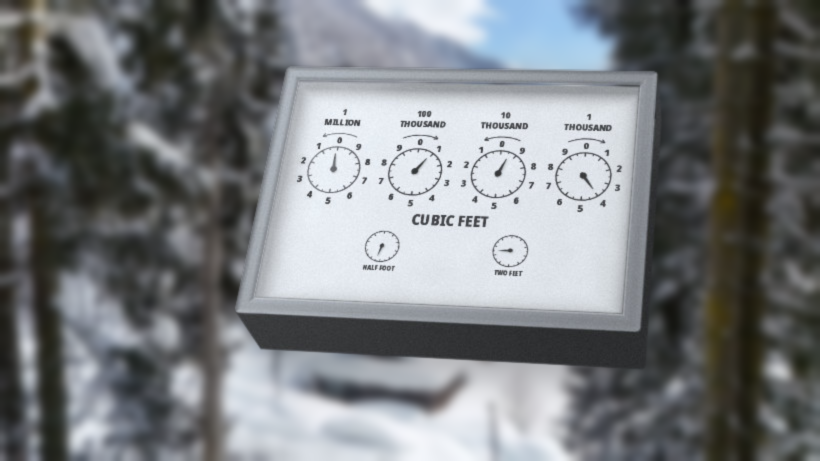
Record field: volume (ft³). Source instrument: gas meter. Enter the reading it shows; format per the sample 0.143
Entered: 9400
